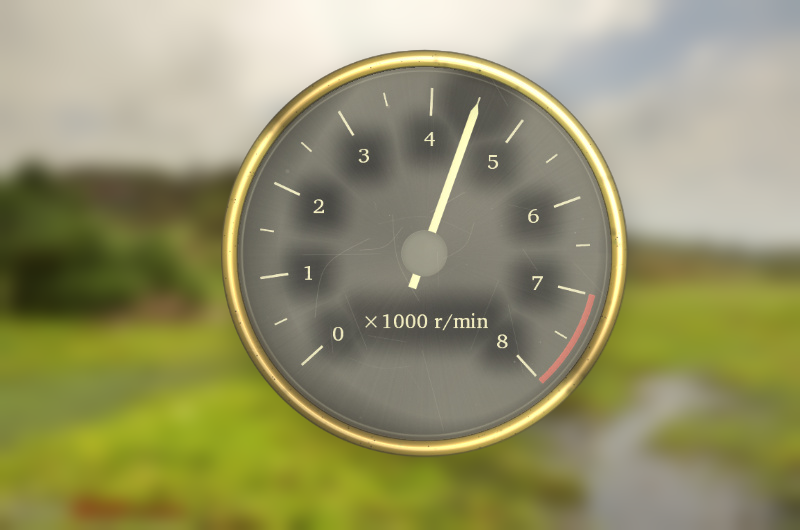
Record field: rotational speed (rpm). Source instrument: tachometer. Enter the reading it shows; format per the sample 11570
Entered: 4500
